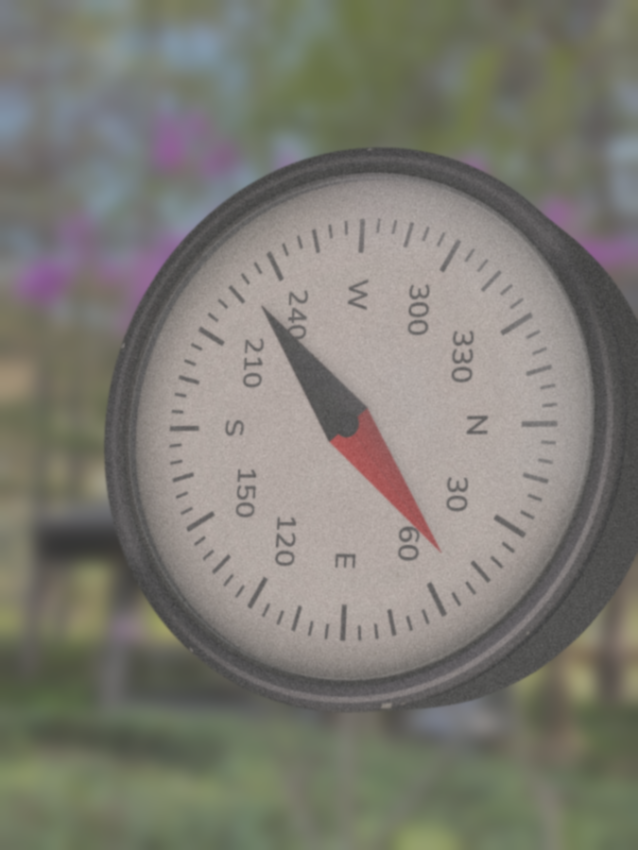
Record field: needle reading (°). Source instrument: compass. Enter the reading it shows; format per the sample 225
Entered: 50
